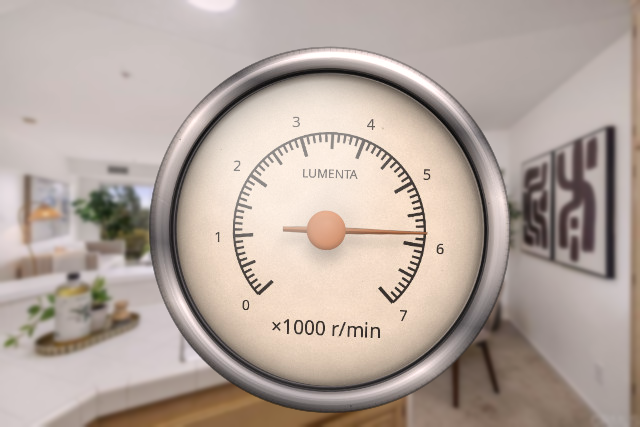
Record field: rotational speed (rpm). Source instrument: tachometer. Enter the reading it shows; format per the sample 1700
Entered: 5800
